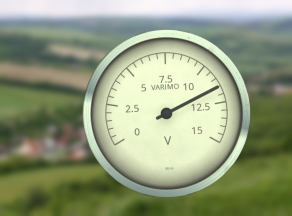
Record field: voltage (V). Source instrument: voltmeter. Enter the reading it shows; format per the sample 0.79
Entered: 11.5
